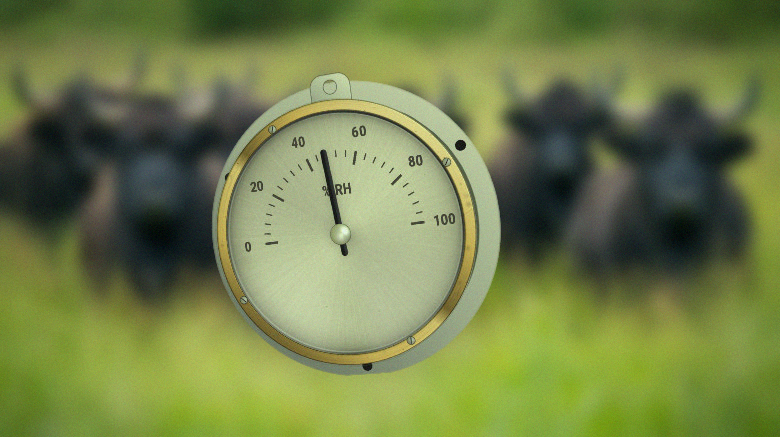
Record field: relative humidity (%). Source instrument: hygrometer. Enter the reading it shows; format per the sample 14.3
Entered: 48
